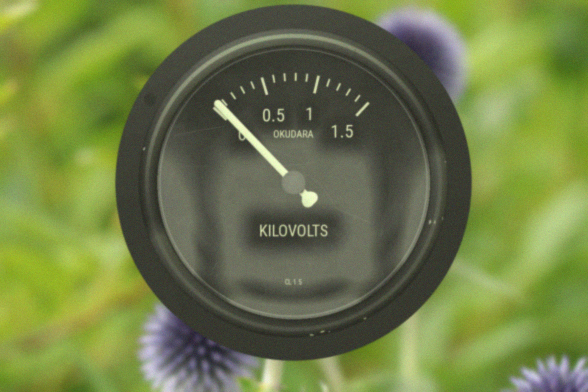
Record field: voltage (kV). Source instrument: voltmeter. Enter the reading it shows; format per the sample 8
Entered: 0.05
